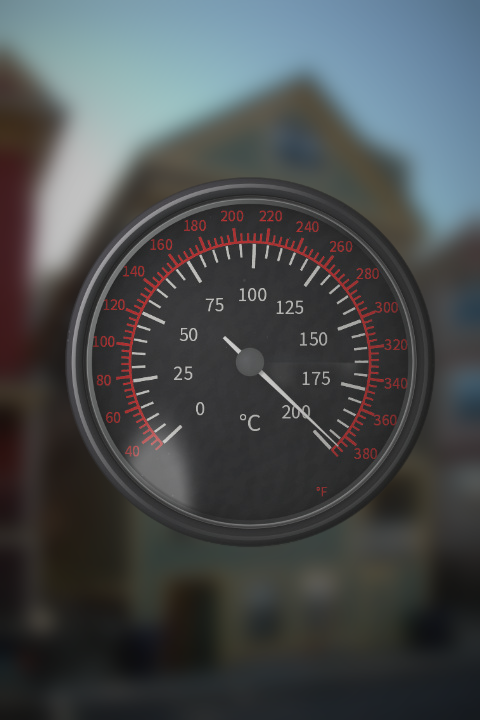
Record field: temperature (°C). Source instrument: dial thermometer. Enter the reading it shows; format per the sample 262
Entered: 197.5
